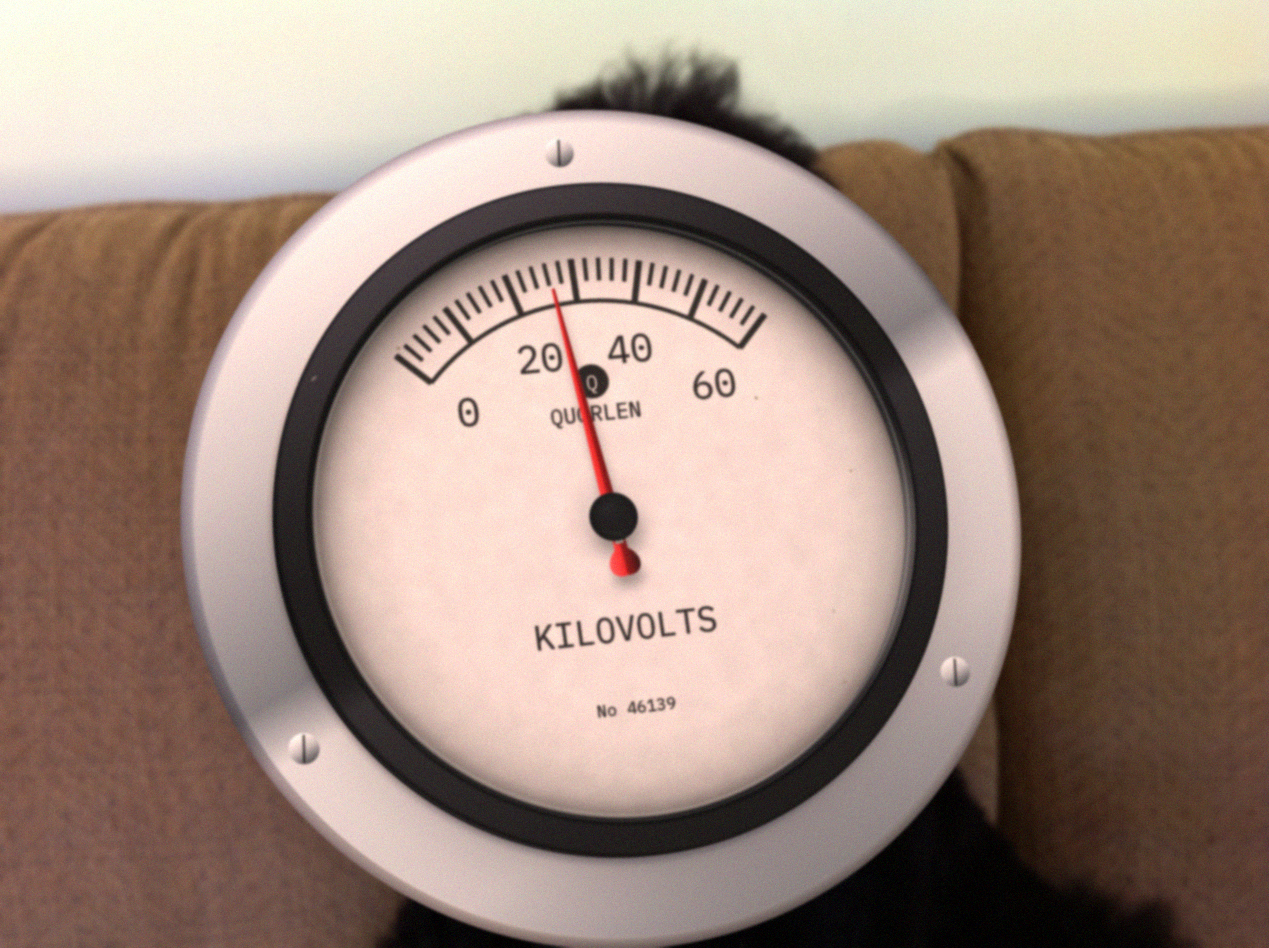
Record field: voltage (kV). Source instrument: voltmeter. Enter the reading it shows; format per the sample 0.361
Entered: 26
